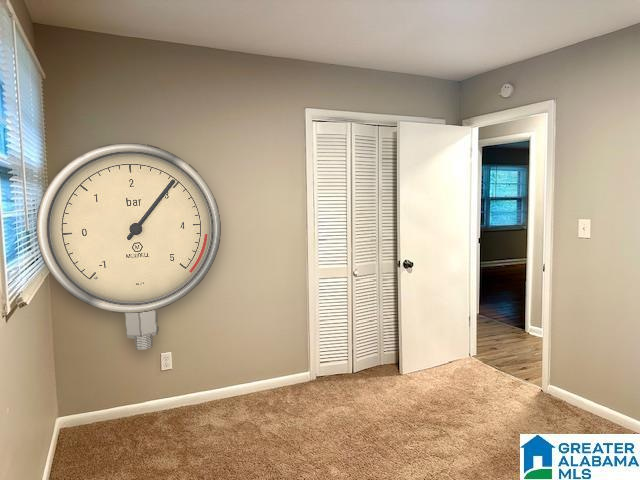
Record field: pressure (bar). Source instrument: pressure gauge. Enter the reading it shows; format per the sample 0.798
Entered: 2.9
